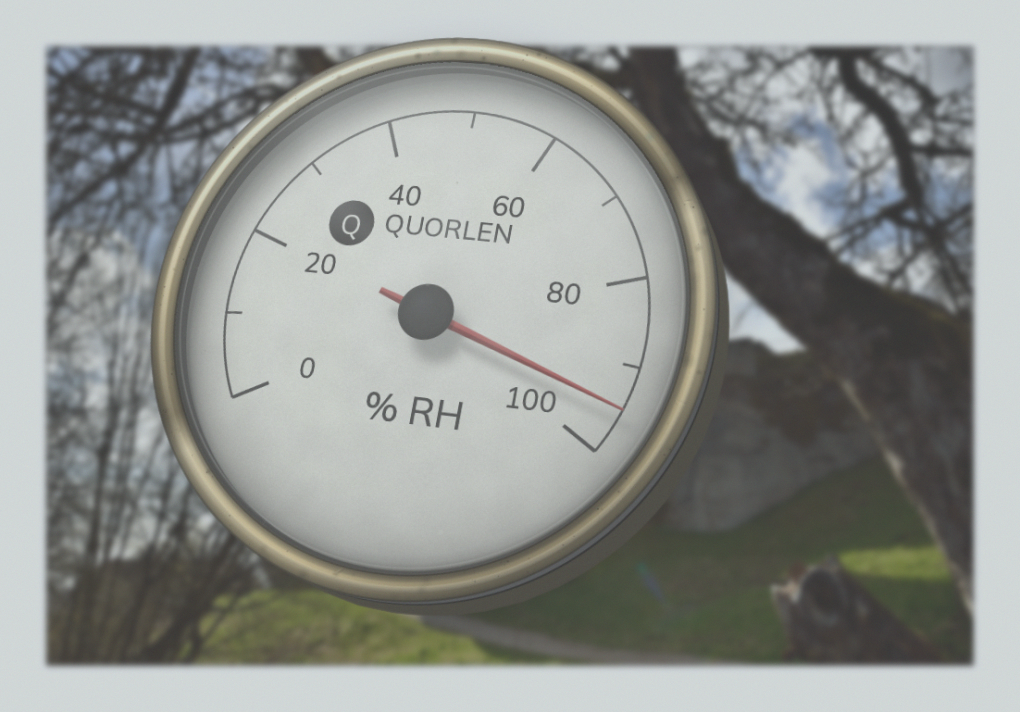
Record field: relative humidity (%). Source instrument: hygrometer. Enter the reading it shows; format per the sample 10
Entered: 95
